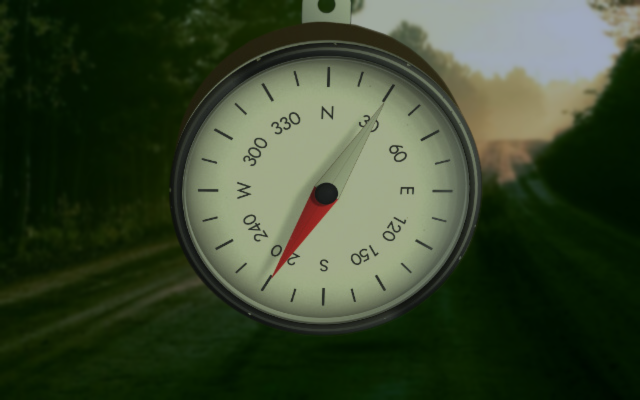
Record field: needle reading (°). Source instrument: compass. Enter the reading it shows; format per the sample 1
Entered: 210
